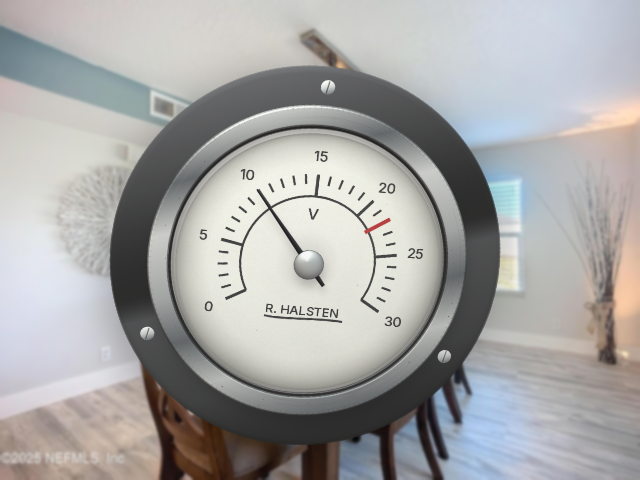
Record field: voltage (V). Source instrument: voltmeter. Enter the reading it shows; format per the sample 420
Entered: 10
